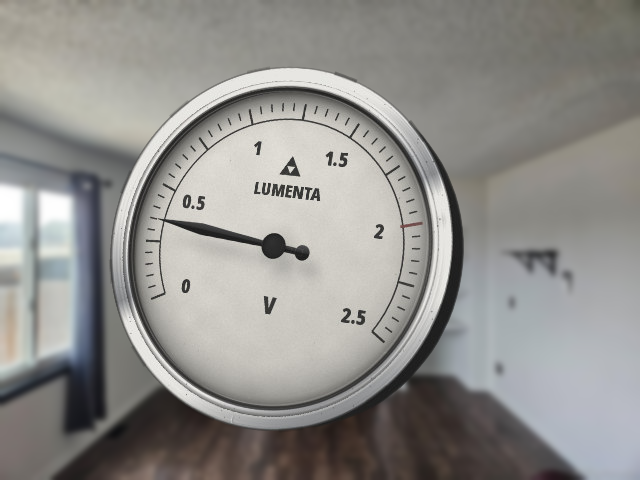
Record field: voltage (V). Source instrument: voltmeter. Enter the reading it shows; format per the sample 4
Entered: 0.35
